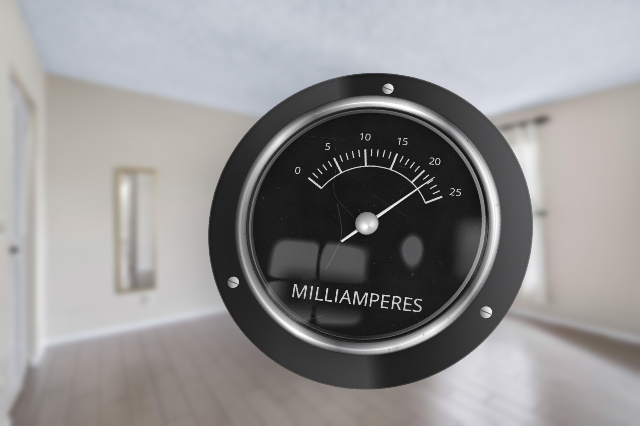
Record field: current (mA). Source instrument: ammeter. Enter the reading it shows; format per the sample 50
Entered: 22
